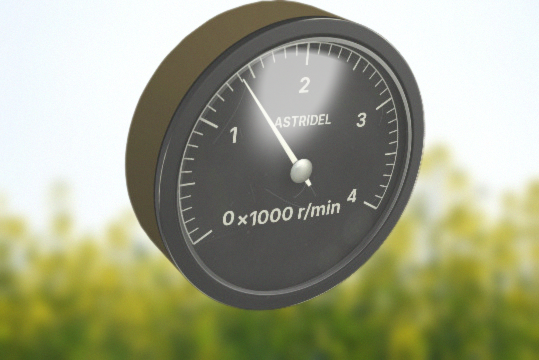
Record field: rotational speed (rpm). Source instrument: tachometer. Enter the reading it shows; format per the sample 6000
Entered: 1400
